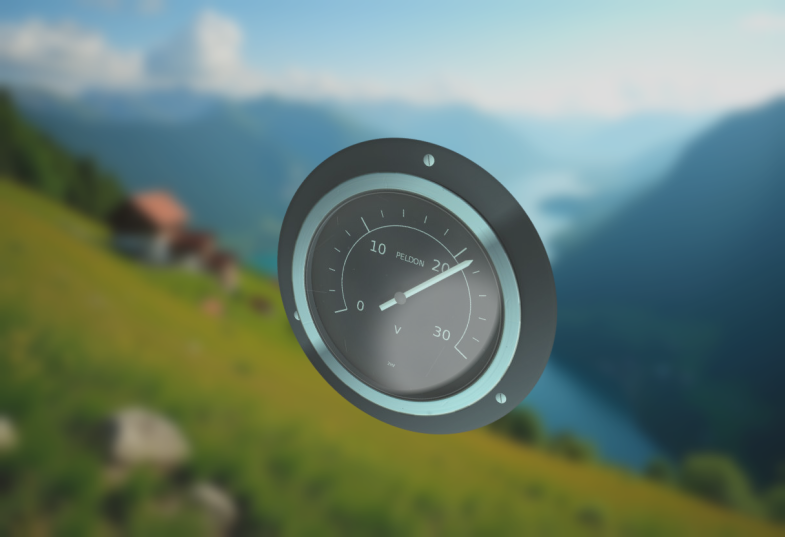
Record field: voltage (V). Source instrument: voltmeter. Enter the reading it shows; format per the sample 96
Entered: 21
